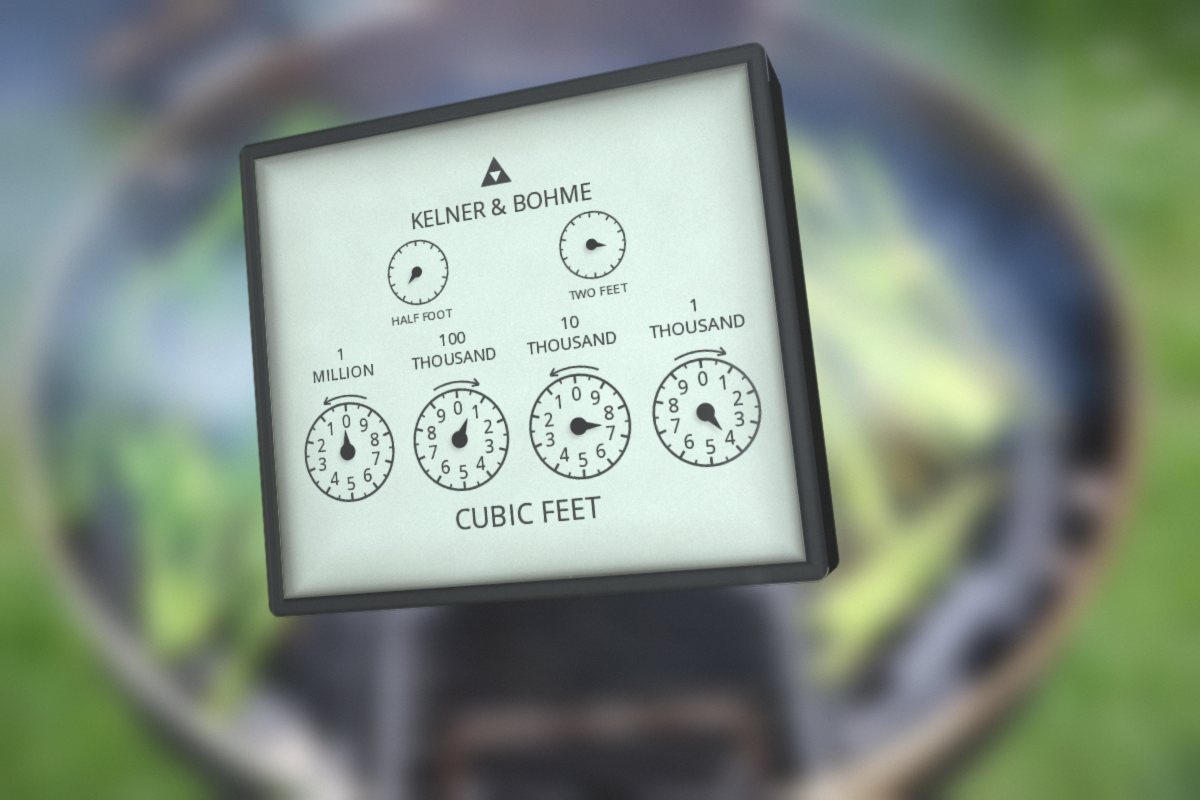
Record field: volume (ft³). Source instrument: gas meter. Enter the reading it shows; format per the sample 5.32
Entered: 7400
